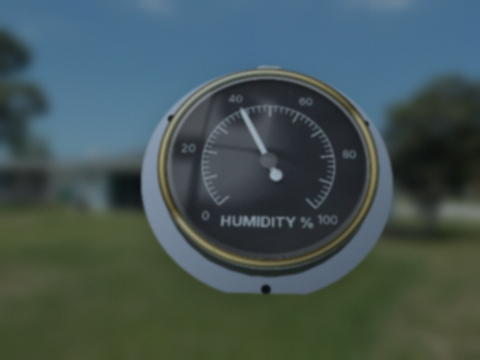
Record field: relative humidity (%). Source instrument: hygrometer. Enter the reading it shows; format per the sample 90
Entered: 40
